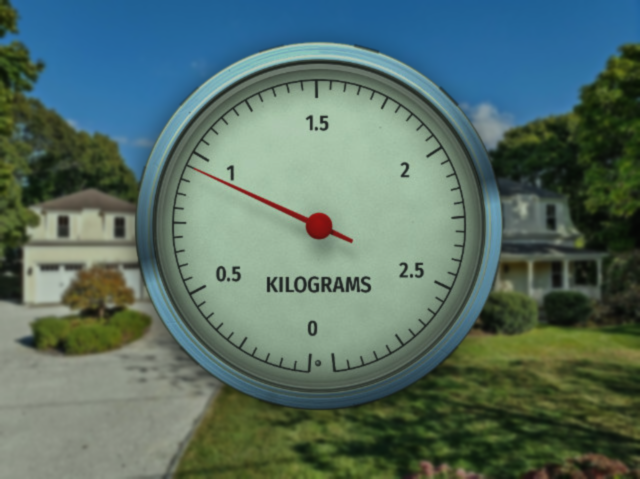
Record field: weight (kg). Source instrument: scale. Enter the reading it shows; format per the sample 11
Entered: 0.95
